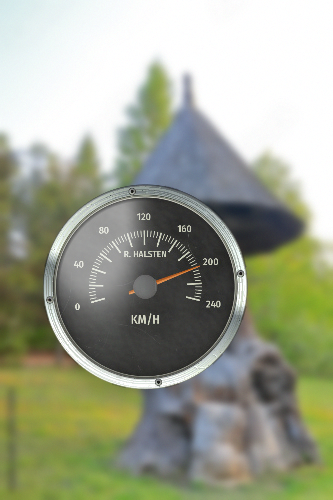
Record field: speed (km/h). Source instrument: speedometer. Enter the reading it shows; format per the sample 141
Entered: 200
